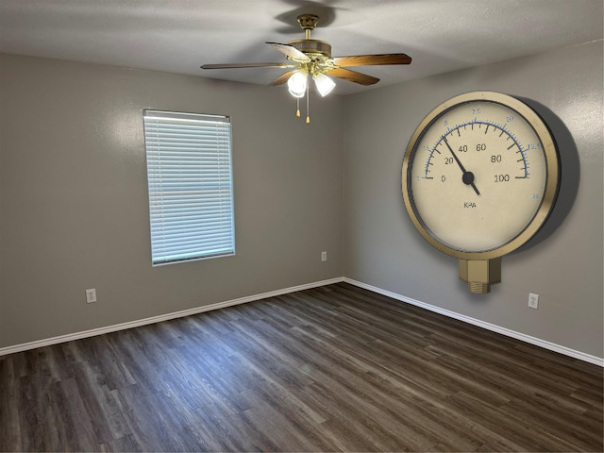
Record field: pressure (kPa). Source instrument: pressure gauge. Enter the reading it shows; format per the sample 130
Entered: 30
